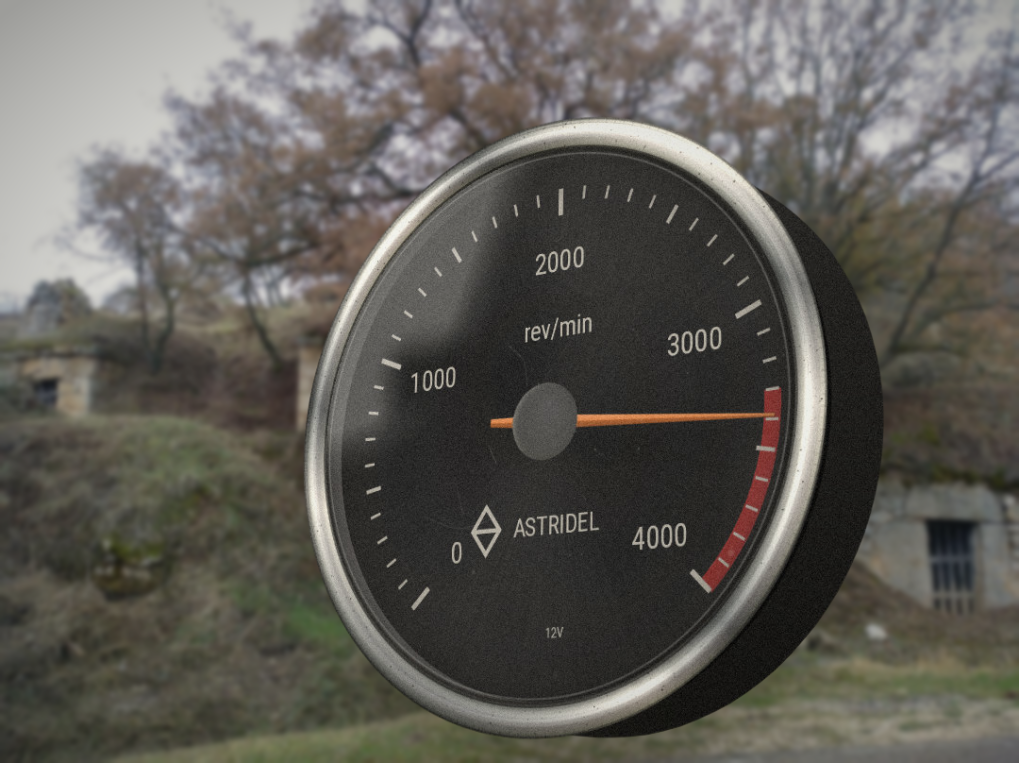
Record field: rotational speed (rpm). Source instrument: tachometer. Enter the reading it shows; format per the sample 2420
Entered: 3400
